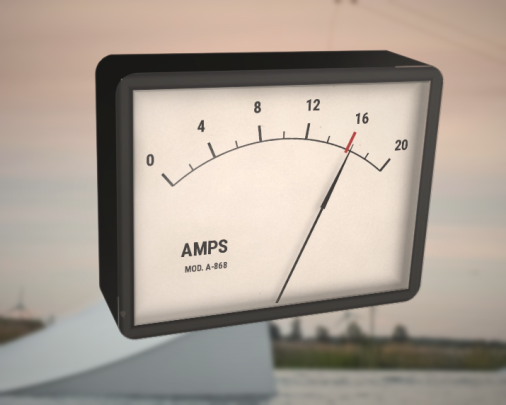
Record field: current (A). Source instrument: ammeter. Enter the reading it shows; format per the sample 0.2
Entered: 16
